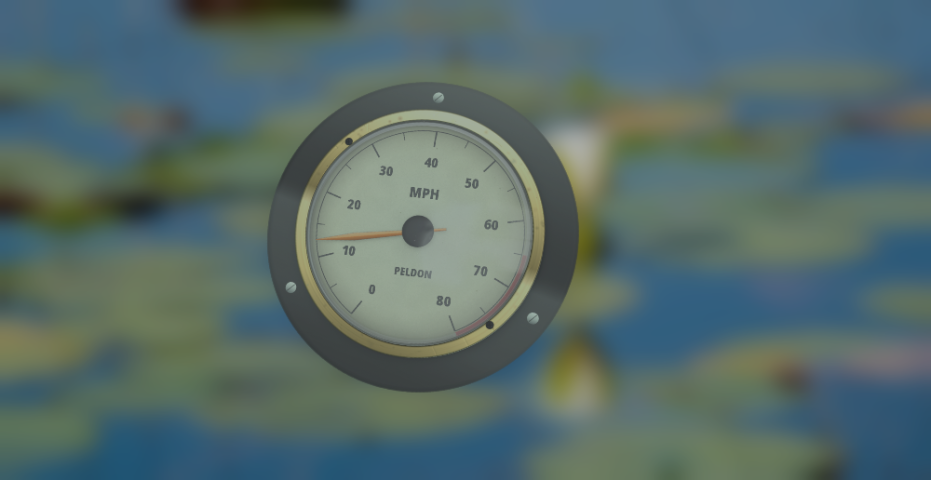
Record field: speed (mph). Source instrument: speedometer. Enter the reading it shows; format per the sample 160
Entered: 12.5
